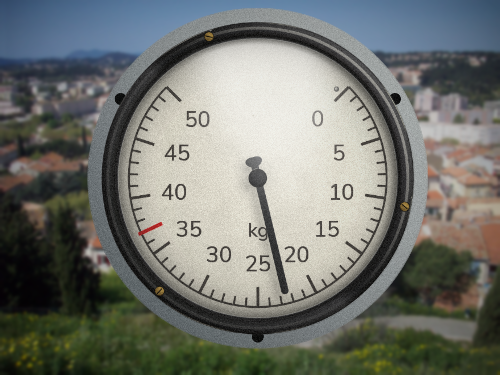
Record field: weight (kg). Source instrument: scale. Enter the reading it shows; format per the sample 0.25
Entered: 22.5
